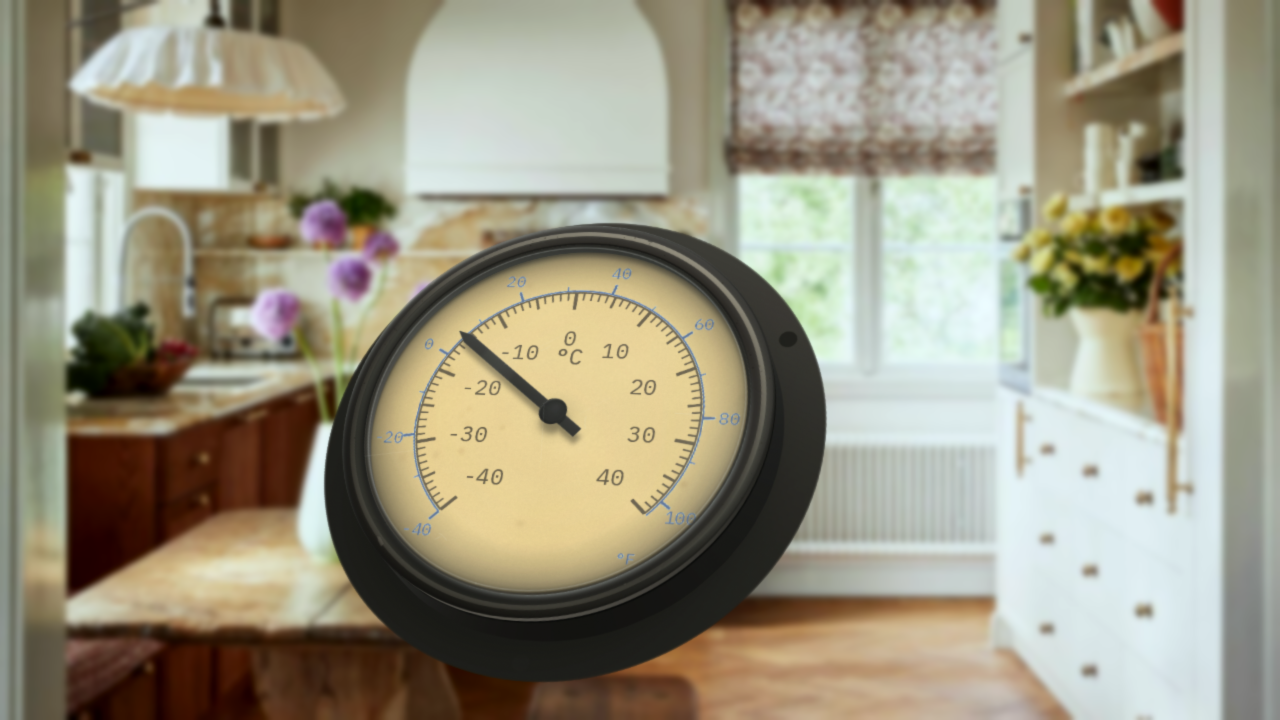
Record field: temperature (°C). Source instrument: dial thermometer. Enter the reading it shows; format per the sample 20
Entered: -15
